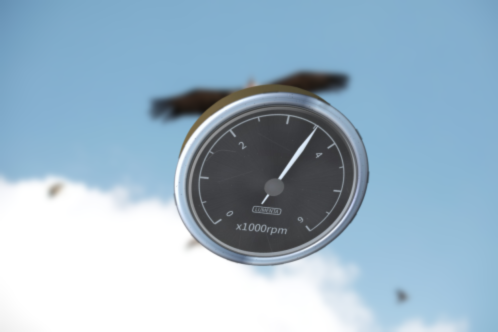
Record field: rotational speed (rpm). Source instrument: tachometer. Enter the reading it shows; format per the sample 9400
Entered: 3500
